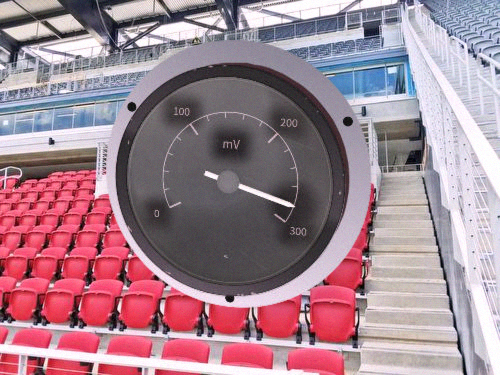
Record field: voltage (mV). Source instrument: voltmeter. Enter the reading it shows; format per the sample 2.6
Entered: 280
